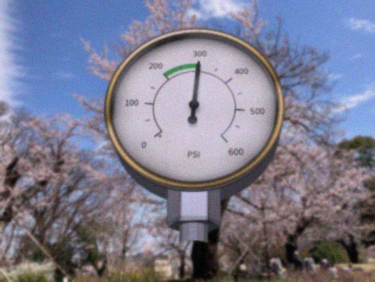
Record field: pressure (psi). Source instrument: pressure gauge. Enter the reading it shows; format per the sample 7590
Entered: 300
